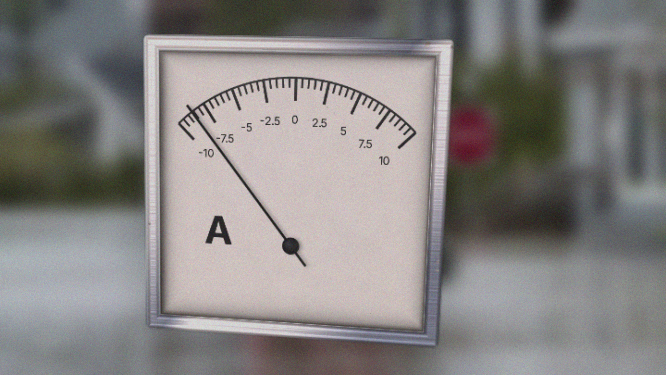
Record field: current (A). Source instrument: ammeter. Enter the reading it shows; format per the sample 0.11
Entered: -8.5
